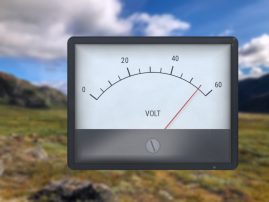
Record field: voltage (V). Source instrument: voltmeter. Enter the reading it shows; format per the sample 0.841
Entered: 55
